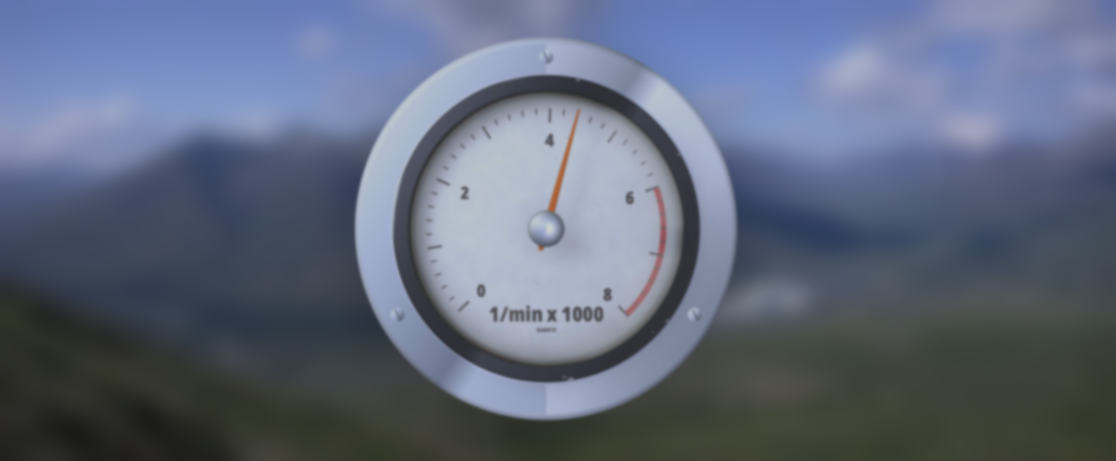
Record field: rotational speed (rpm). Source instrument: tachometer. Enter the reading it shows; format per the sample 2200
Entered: 4400
